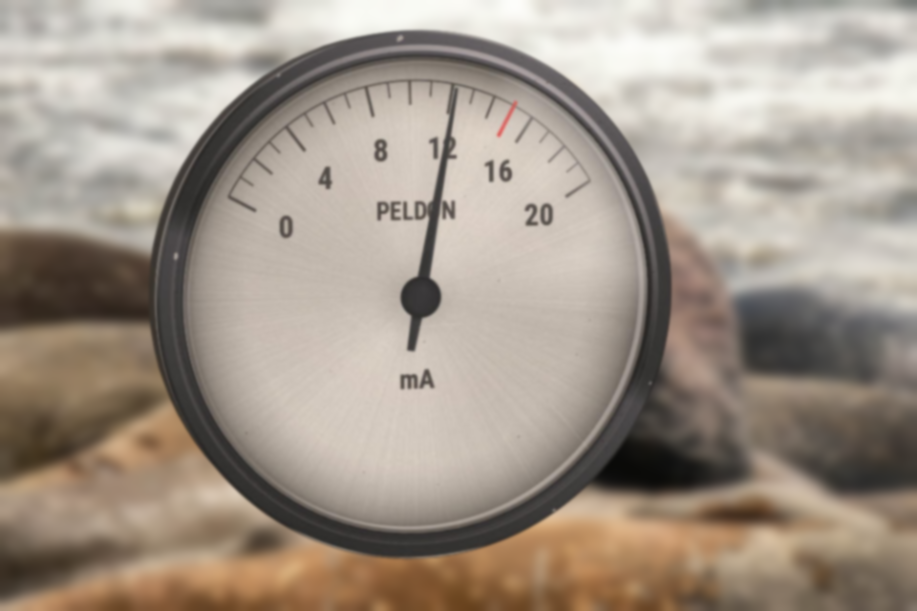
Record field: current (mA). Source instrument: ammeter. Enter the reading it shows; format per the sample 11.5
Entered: 12
